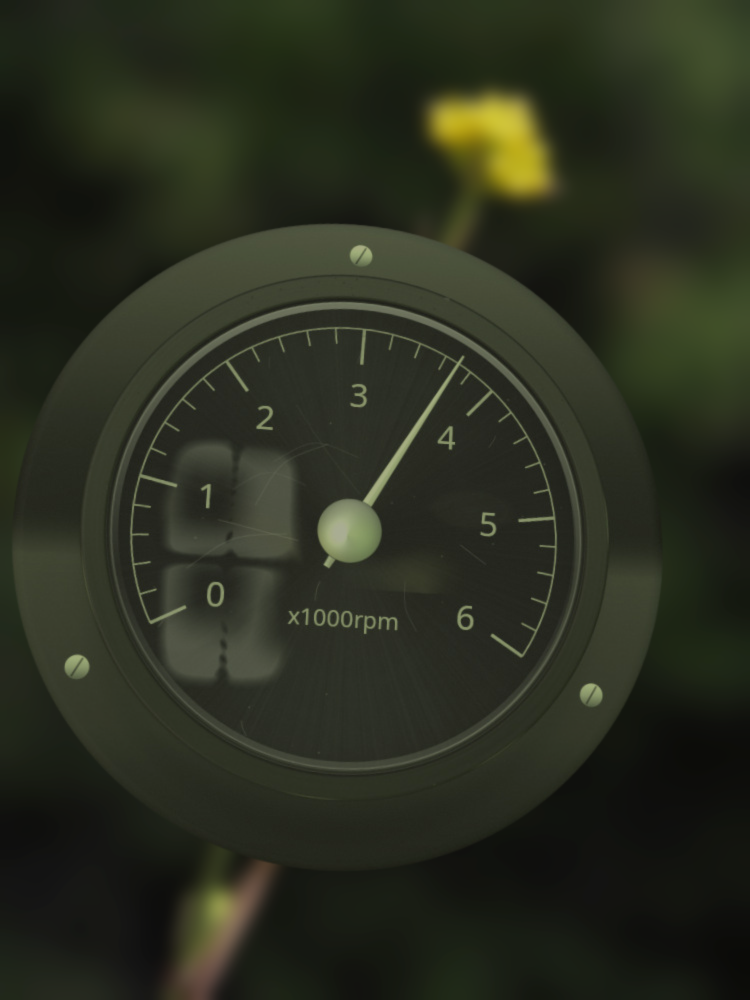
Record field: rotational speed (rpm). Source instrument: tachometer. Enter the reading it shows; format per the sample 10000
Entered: 3700
